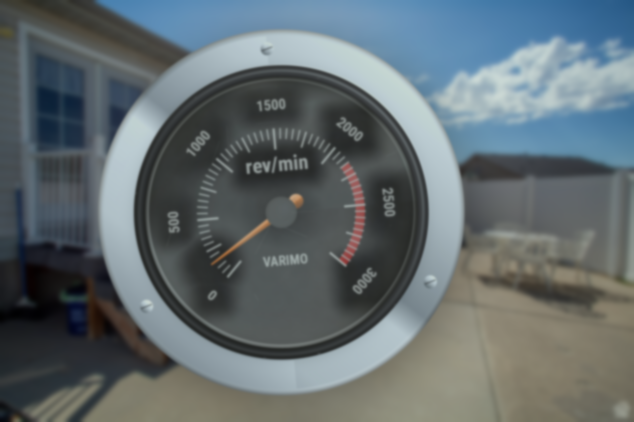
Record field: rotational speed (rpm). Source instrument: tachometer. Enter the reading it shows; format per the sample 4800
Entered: 150
